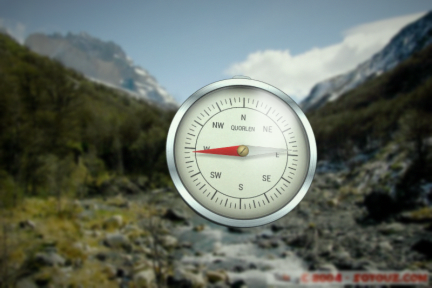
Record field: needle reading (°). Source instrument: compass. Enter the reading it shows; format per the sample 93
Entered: 265
